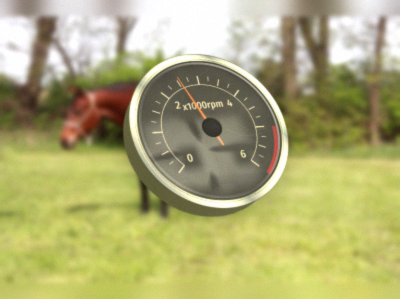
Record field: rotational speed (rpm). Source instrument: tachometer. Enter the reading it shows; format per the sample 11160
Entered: 2500
